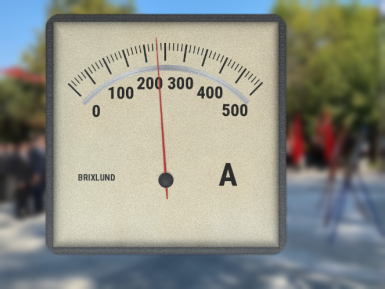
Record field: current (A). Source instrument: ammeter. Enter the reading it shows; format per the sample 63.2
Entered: 230
